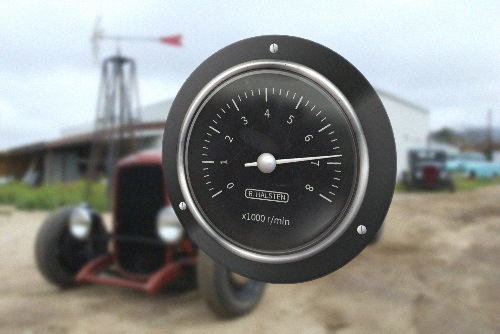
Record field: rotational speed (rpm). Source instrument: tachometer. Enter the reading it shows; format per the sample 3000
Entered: 6800
